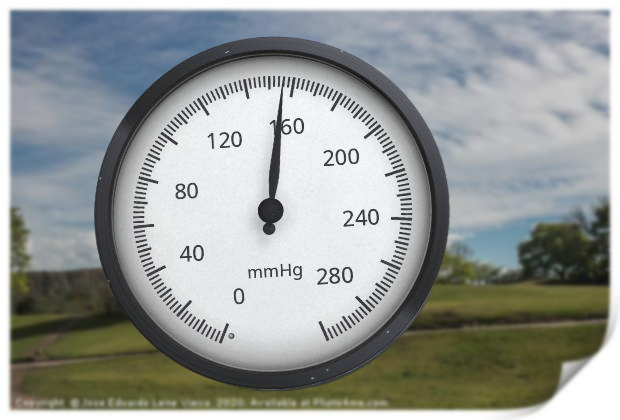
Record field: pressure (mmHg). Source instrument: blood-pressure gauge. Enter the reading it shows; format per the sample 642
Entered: 156
